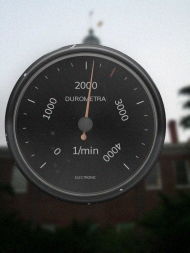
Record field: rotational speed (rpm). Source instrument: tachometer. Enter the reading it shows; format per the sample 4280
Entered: 2100
